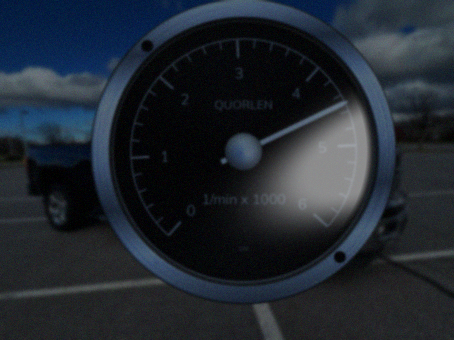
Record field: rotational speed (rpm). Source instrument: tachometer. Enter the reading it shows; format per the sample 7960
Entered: 4500
